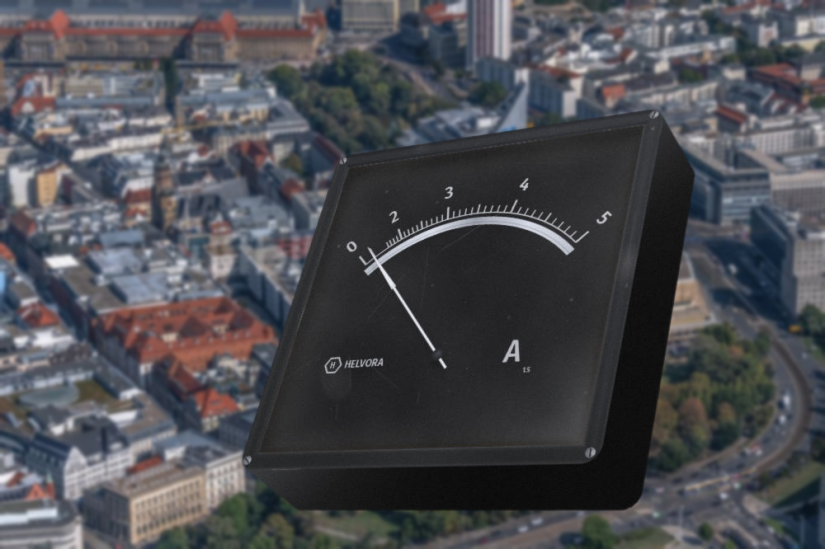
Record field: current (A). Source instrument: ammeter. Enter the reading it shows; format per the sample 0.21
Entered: 1
